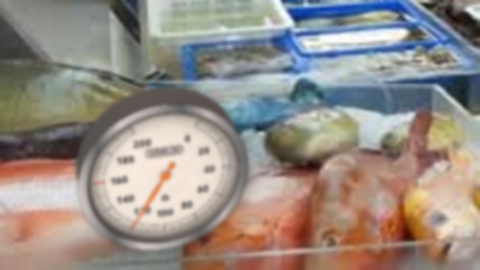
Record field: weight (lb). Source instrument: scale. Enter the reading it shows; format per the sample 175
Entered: 120
